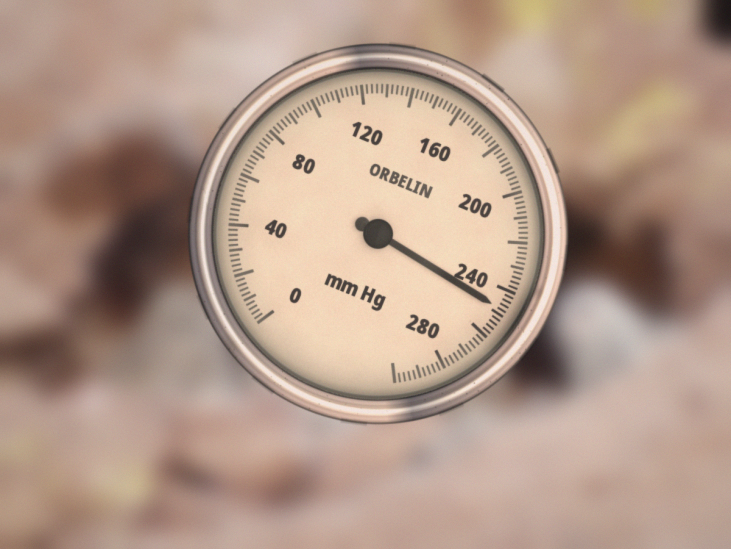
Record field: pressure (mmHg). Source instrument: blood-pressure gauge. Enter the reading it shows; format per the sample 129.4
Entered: 248
